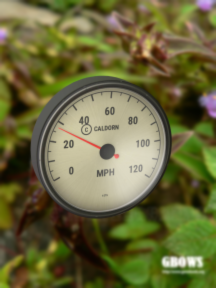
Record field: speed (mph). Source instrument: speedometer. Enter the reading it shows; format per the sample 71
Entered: 27.5
